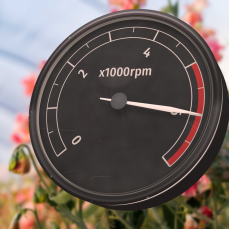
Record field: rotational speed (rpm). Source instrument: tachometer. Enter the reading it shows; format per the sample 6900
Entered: 6000
